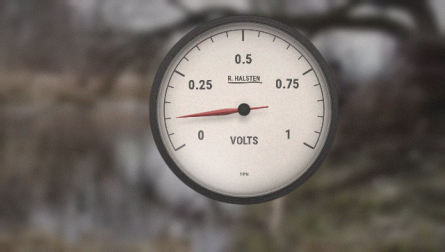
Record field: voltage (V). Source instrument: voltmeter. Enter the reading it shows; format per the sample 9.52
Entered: 0.1
